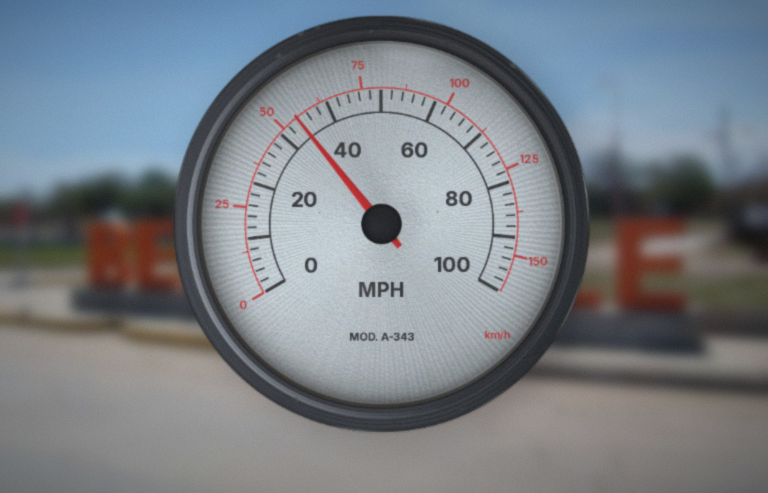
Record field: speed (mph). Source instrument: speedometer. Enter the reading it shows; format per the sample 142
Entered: 34
